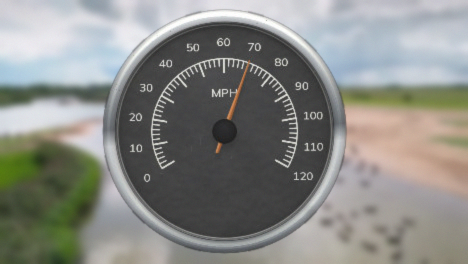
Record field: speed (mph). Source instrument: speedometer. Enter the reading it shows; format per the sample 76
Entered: 70
